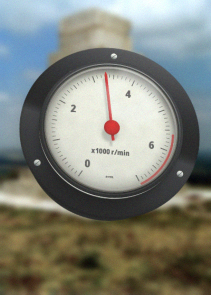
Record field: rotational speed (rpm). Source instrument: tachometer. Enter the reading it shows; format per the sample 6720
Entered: 3300
